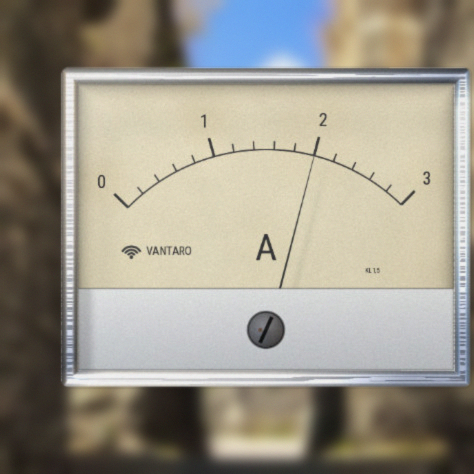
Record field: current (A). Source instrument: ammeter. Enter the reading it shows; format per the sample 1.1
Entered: 2
